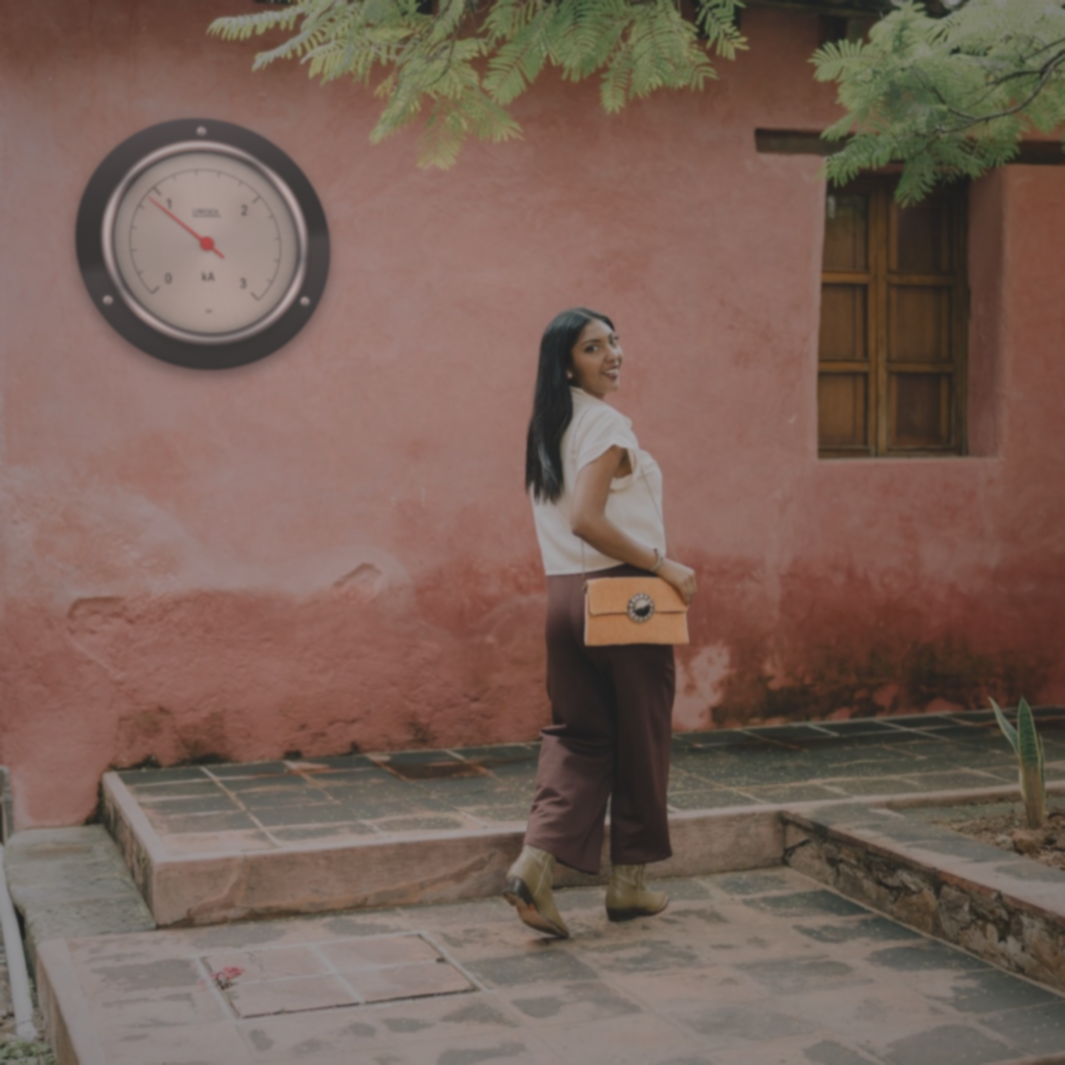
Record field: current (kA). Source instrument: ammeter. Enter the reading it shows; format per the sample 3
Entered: 0.9
